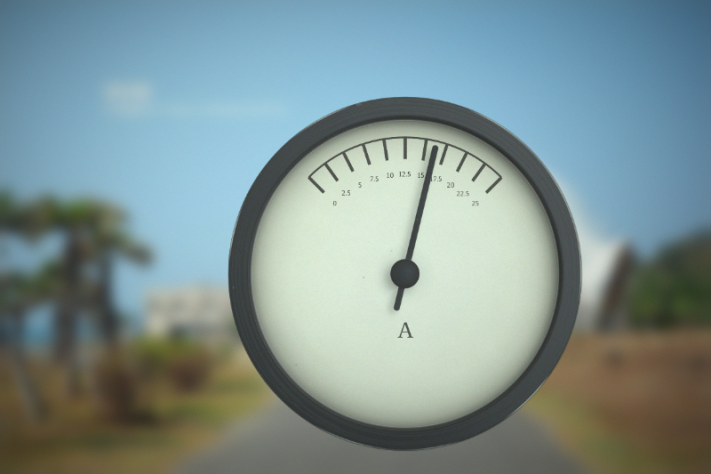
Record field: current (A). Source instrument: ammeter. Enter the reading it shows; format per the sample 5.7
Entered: 16.25
